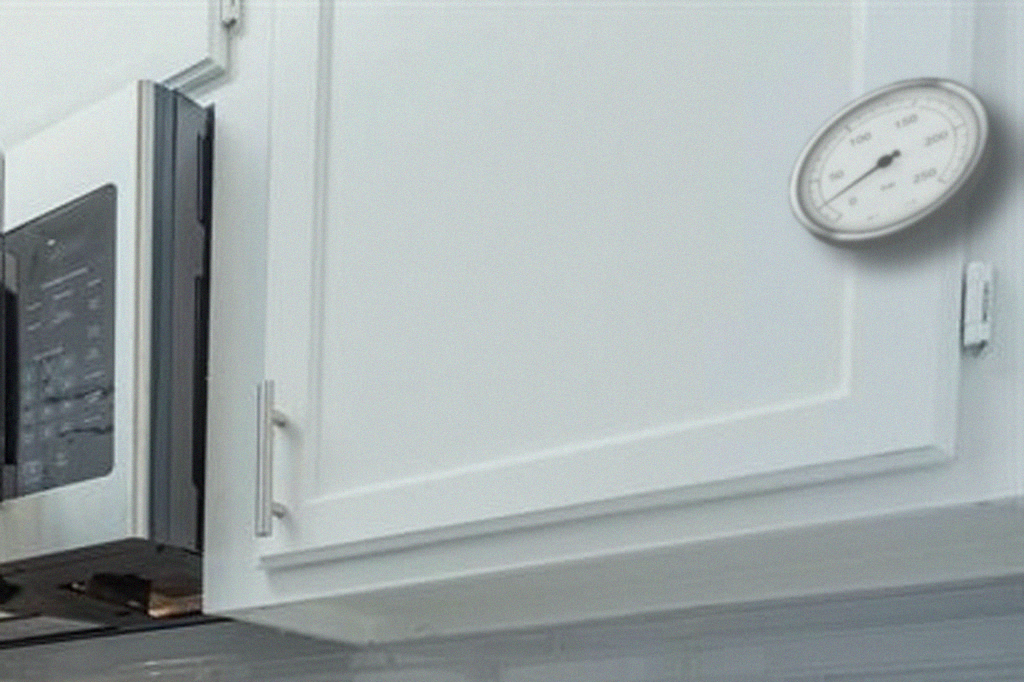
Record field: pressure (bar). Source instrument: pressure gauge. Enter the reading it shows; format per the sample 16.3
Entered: 20
